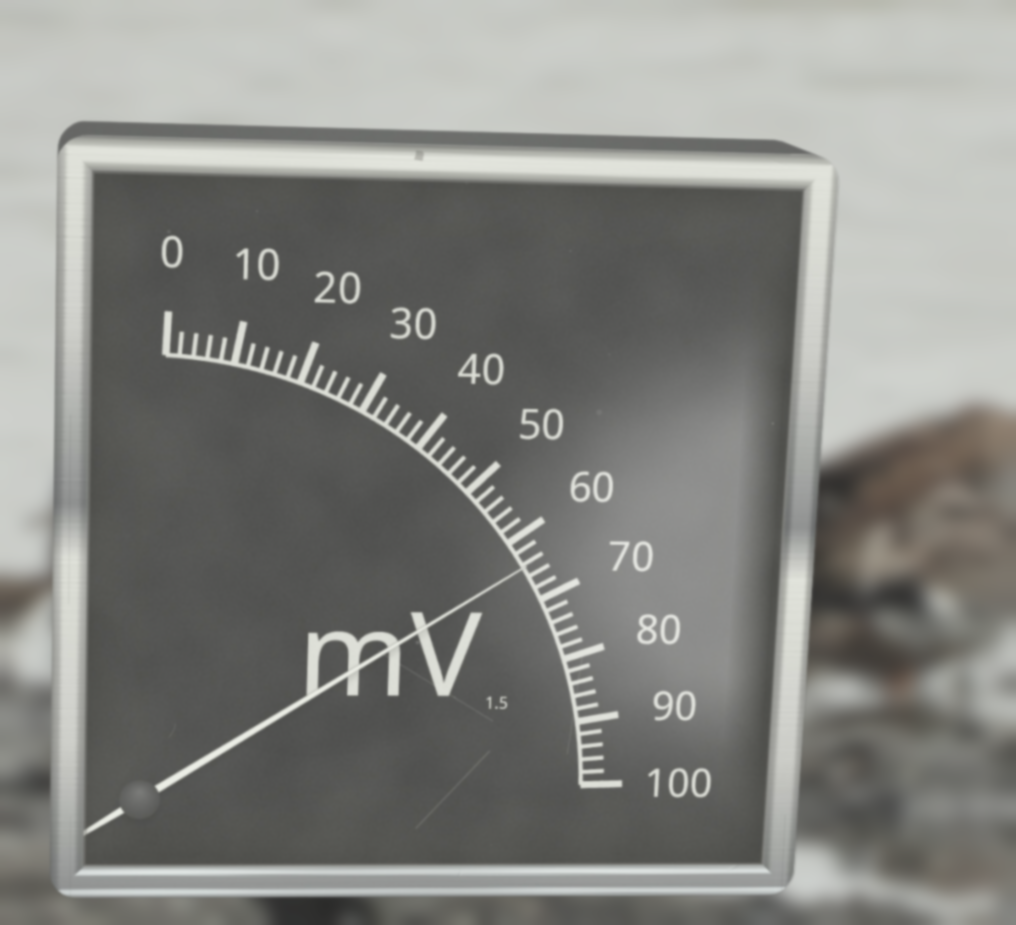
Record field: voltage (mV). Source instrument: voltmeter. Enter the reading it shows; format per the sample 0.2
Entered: 64
